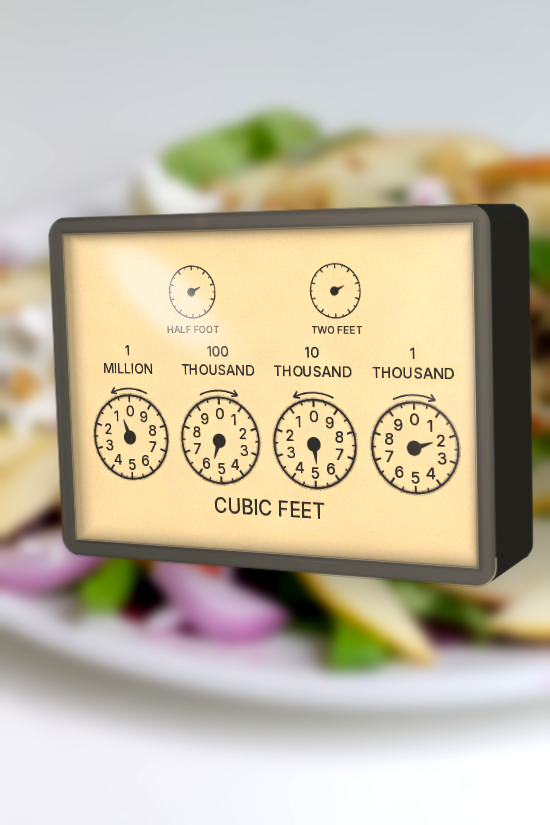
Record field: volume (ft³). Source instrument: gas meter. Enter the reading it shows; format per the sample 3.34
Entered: 55200
